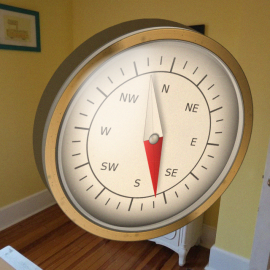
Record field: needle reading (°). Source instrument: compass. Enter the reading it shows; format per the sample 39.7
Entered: 160
